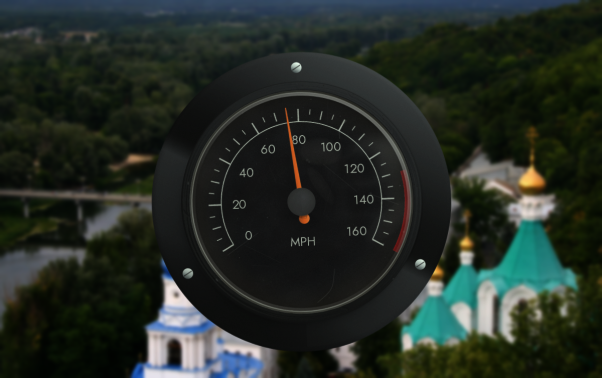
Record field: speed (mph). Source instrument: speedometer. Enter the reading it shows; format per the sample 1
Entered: 75
